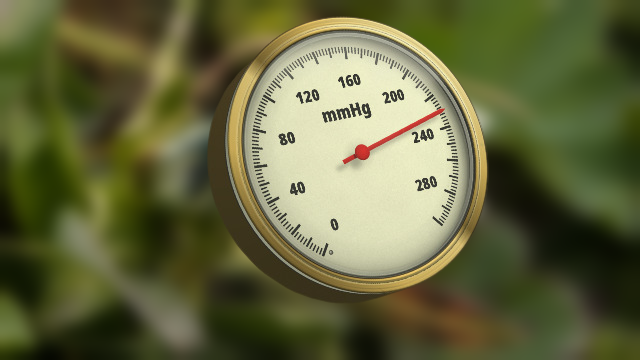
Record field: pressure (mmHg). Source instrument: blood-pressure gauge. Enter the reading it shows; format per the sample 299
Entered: 230
